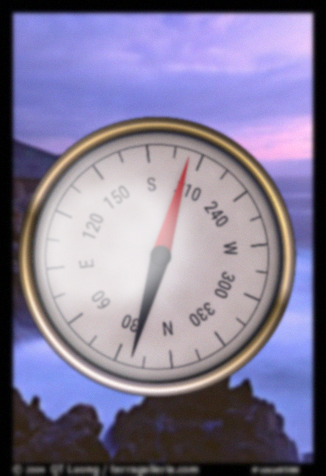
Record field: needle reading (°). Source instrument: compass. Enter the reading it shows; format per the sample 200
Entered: 202.5
